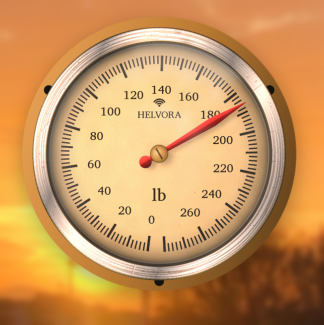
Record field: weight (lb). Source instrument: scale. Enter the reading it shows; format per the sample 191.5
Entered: 186
